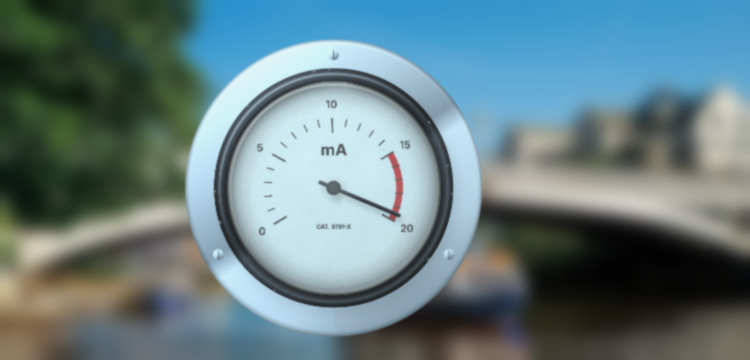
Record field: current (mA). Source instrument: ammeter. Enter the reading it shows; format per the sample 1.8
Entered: 19.5
